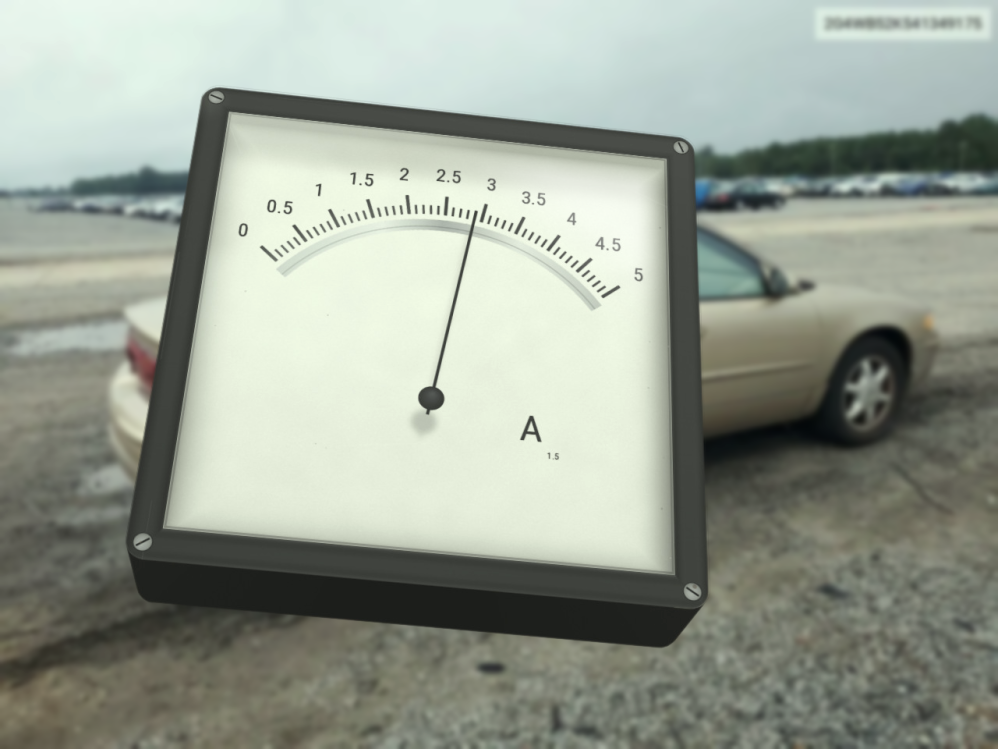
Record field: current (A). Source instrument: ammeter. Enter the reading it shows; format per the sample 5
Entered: 2.9
